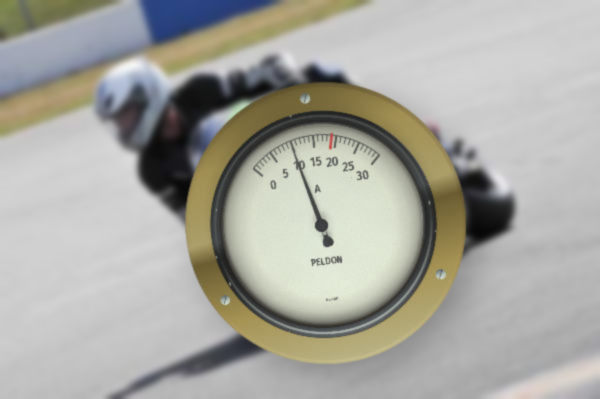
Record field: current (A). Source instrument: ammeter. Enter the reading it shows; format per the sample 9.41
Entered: 10
